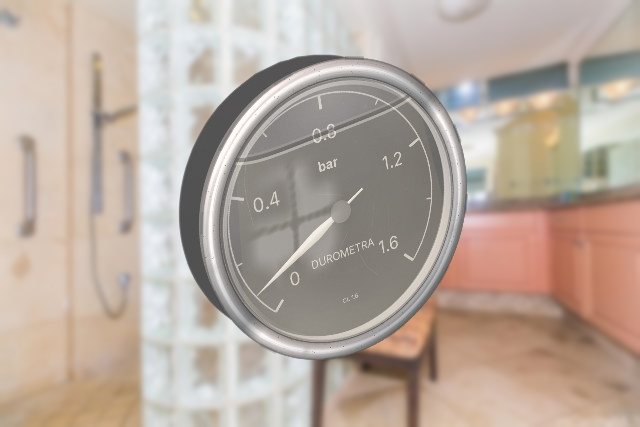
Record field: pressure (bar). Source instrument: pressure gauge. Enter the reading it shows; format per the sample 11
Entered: 0.1
